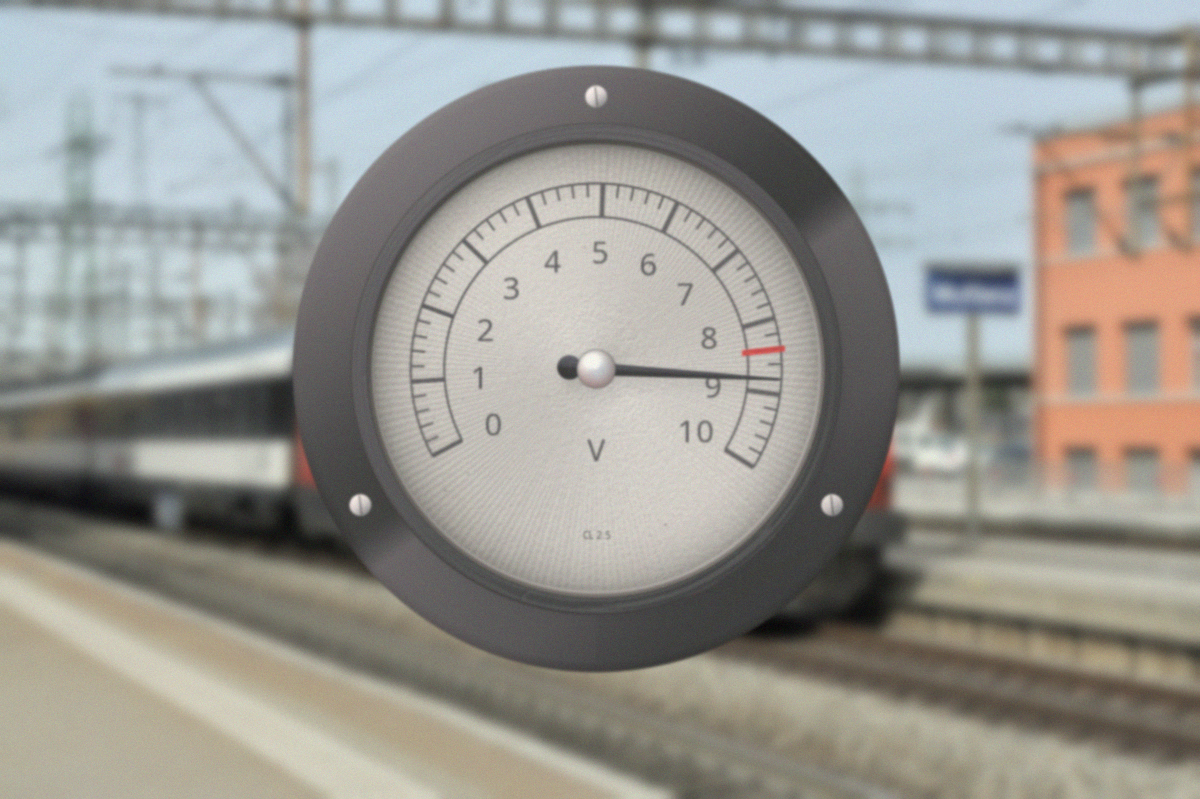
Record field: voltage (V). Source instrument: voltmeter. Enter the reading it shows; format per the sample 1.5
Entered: 8.8
